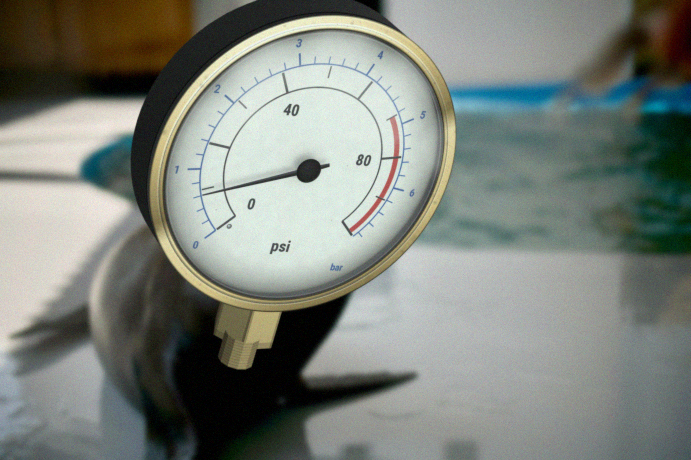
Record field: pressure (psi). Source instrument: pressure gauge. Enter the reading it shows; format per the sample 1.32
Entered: 10
